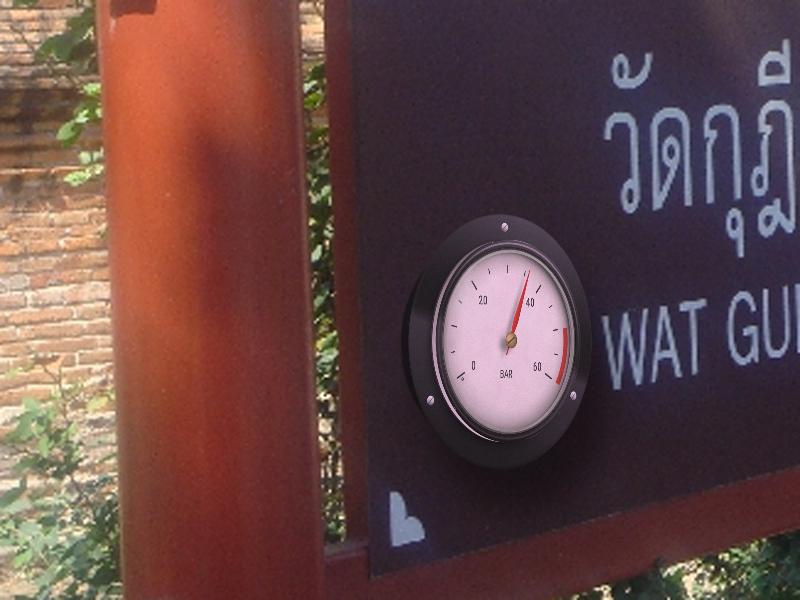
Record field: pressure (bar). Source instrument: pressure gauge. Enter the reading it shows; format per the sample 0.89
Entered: 35
